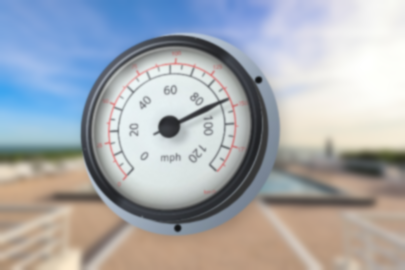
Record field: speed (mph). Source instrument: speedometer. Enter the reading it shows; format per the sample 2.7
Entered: 90
